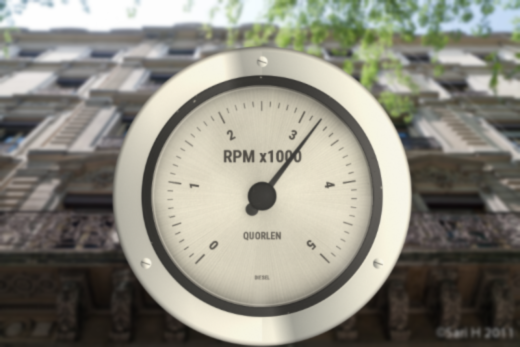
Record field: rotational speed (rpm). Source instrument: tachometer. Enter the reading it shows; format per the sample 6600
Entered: 3200
